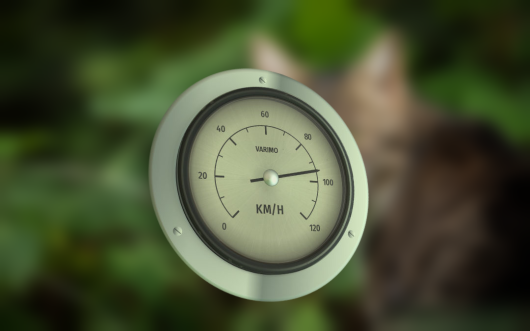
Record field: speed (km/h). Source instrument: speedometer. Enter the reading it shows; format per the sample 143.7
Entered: 95
